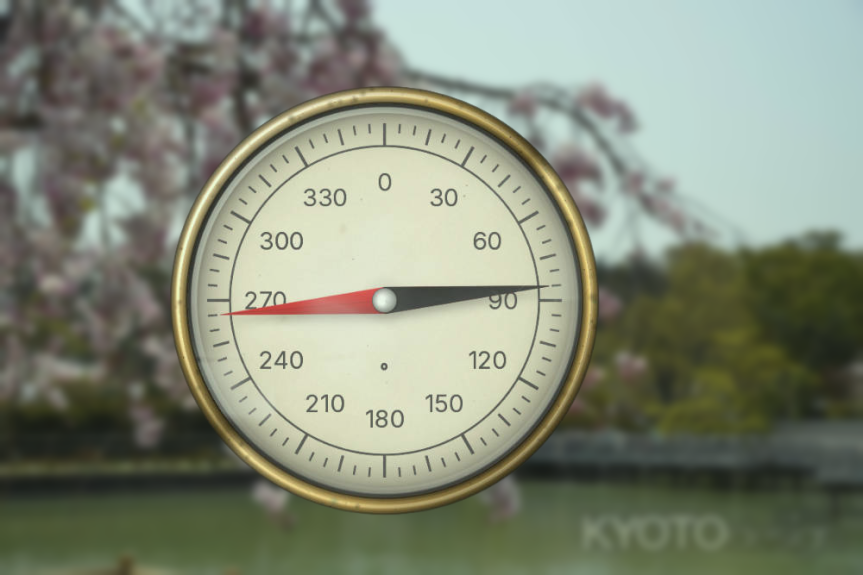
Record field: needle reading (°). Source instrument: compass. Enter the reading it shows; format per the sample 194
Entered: 265
